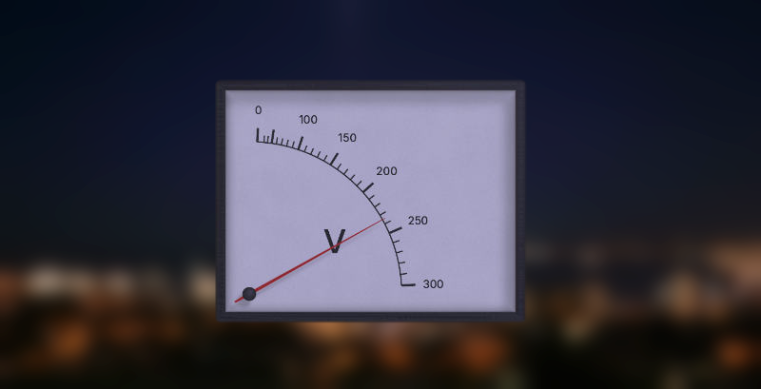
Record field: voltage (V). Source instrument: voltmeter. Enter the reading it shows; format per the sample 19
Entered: 235
